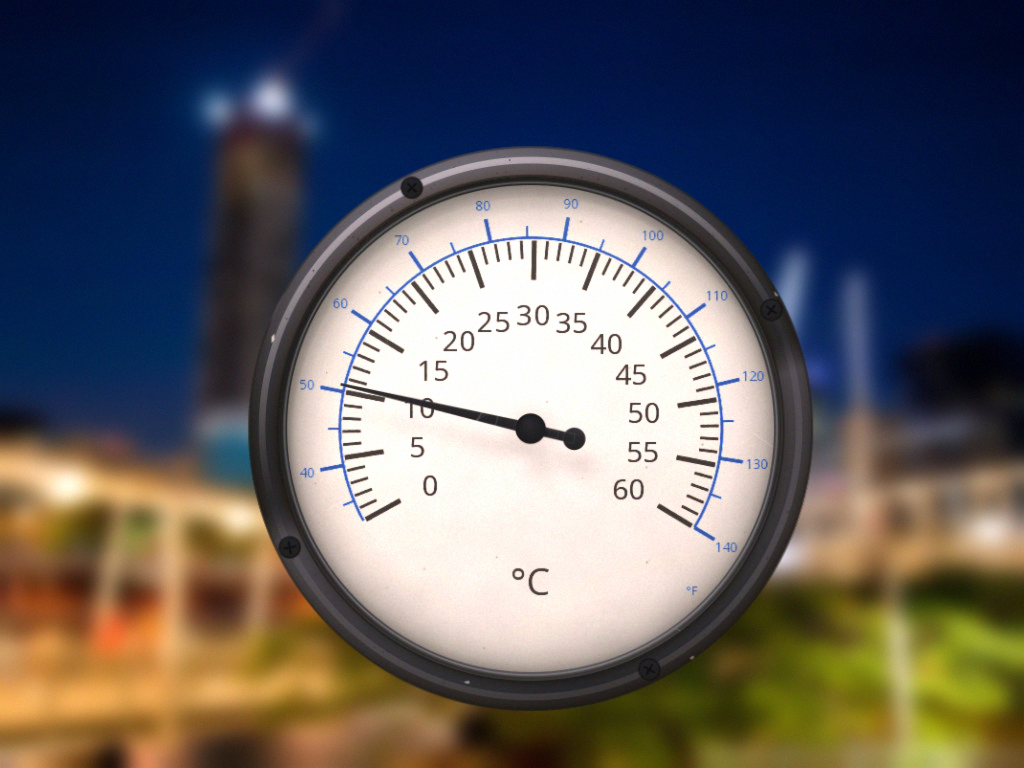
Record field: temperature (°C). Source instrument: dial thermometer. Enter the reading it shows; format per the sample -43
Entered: 10.5
